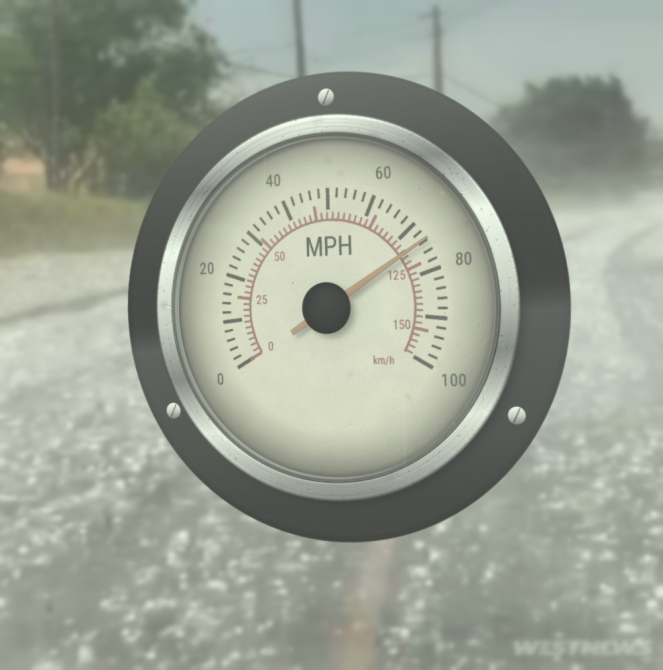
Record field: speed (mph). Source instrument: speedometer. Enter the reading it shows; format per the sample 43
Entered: 74
